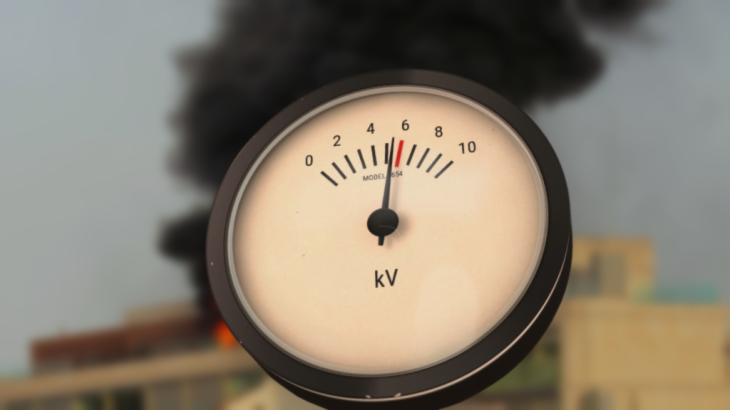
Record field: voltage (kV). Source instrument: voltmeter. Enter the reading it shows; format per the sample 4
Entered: 5.5
